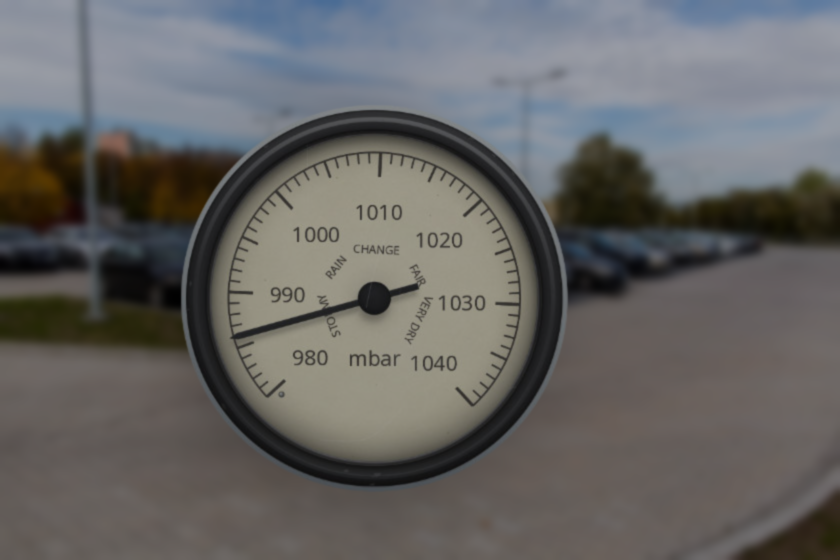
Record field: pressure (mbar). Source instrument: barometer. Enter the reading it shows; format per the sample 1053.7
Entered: 986
